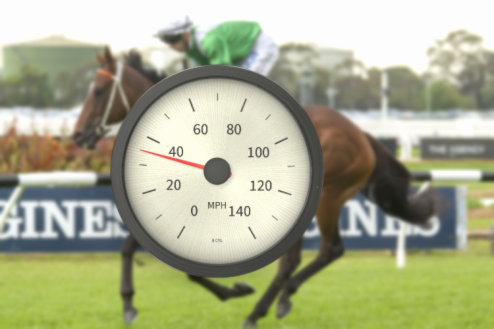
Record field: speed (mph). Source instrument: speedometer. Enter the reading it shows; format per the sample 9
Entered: 35
